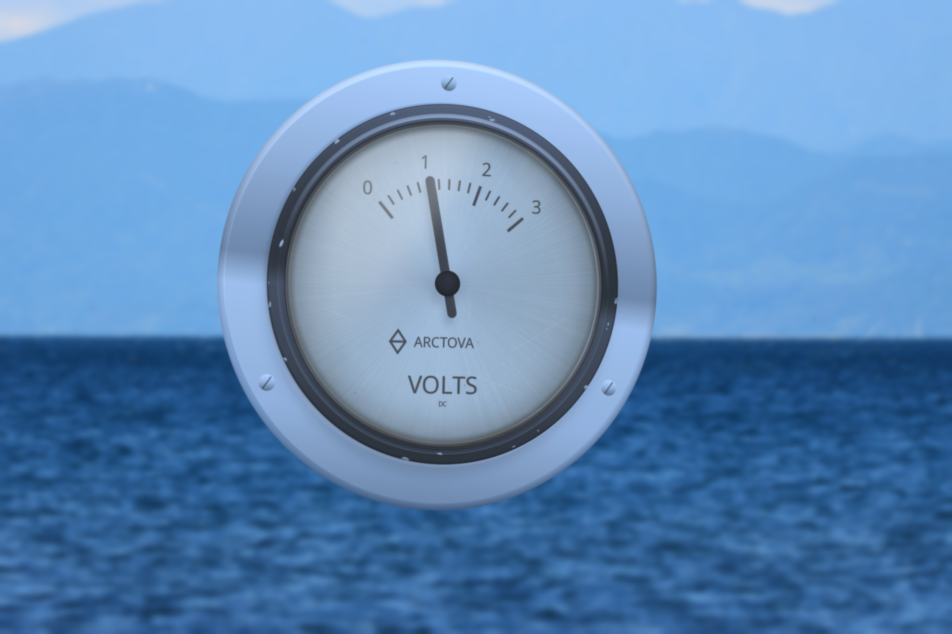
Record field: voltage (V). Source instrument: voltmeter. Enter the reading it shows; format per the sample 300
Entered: 1
